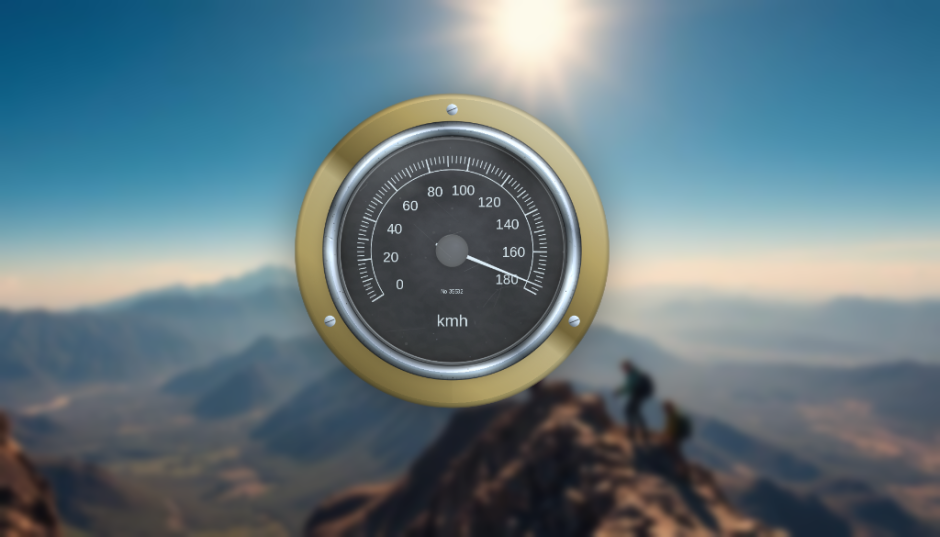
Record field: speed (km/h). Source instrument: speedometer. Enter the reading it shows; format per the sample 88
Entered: 176
